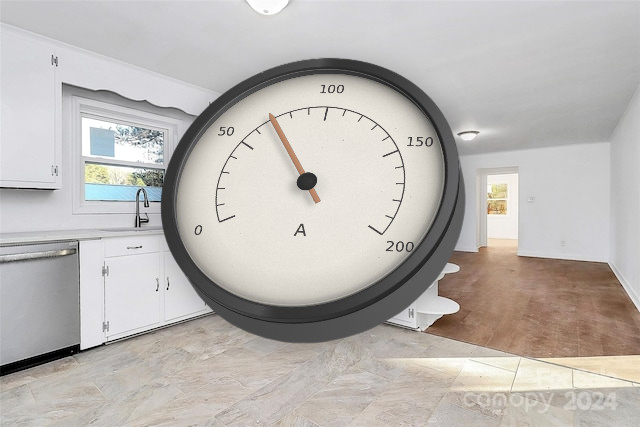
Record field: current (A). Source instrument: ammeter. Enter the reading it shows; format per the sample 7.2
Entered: 70
